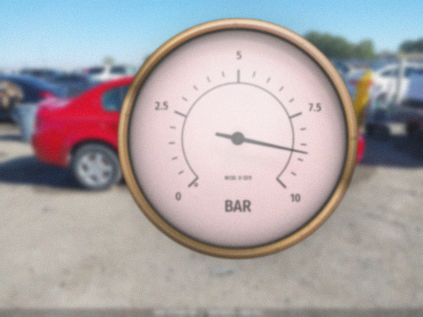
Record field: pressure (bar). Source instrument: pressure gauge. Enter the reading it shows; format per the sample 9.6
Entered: 8.75
